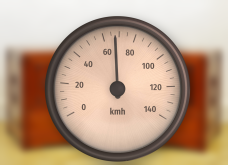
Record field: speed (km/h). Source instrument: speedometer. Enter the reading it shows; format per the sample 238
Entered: 67.5
